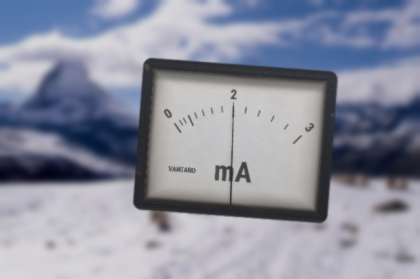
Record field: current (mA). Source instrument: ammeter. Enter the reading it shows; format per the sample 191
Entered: 2
